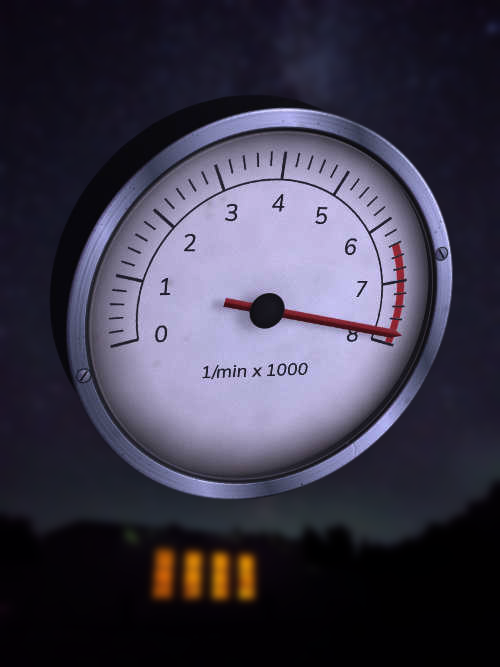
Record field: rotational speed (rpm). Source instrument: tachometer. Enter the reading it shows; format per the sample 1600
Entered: 7800
